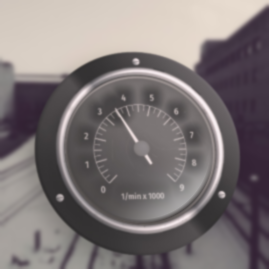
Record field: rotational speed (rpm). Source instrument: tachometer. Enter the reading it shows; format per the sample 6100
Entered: 3500
